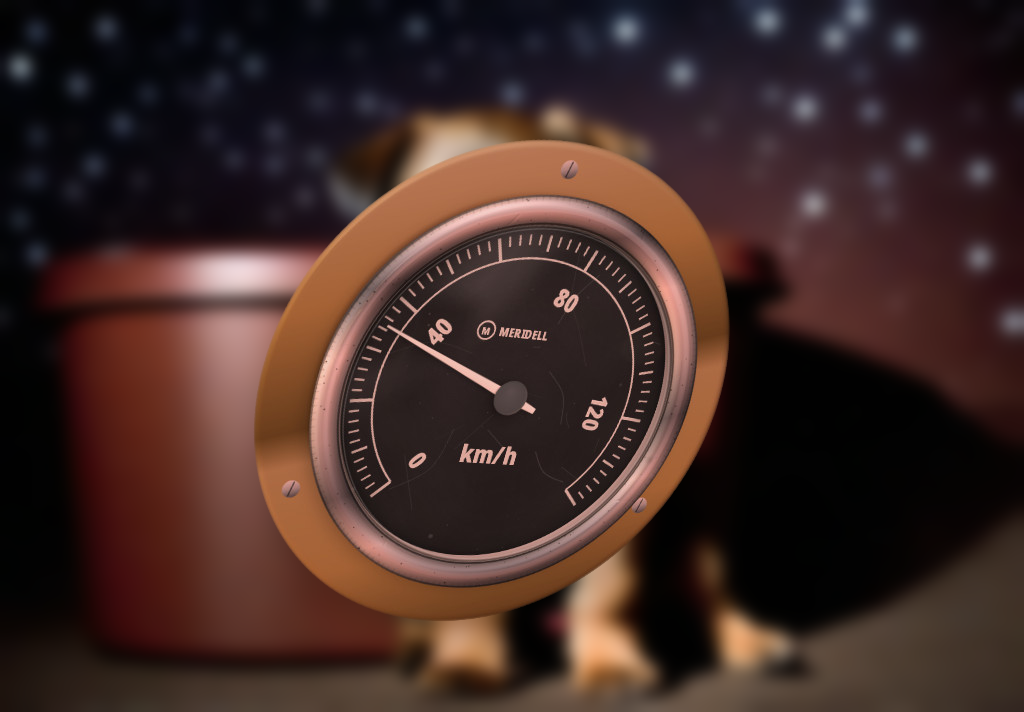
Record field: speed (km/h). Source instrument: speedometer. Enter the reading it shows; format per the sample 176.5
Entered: 35
